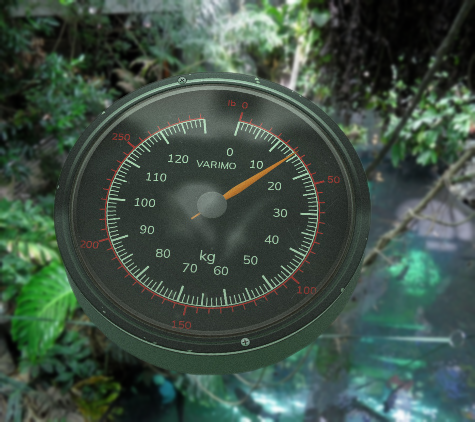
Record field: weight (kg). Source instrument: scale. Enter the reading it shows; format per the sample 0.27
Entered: 15
